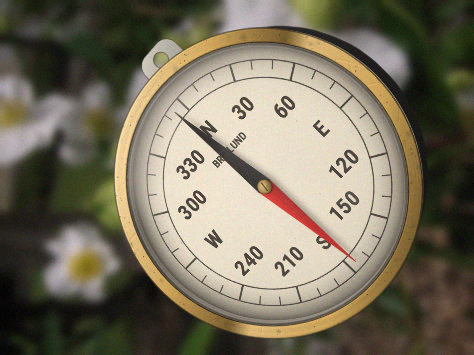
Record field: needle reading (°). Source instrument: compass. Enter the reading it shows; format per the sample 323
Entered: 175
